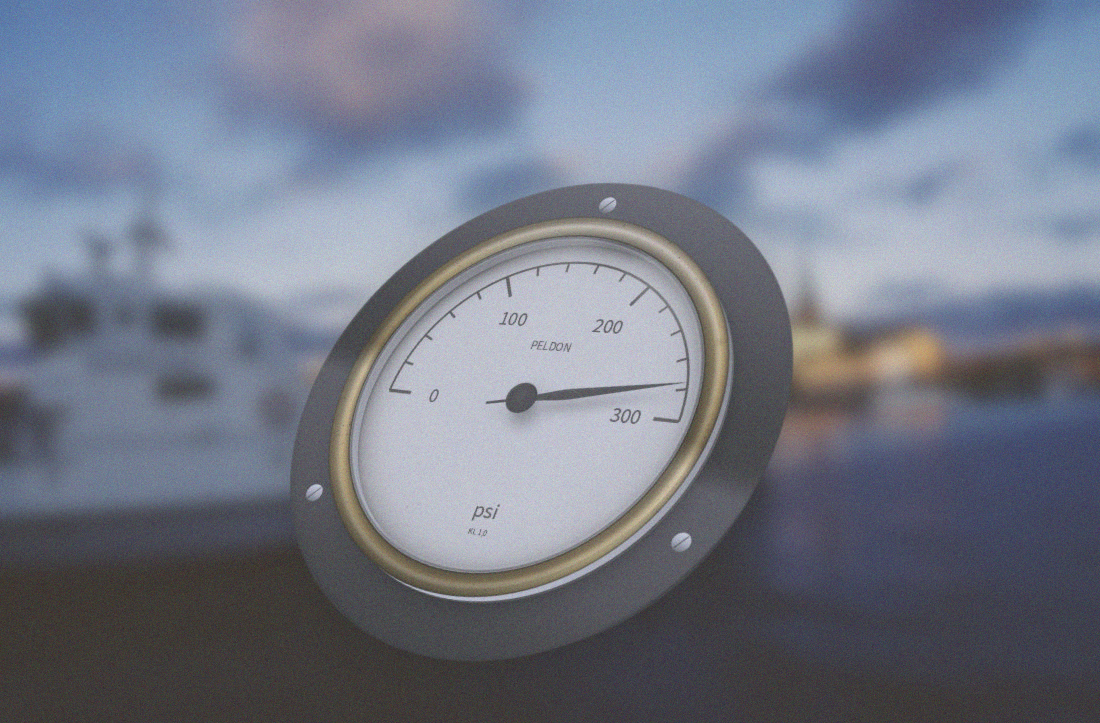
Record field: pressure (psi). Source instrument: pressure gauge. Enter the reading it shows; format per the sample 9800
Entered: 280
